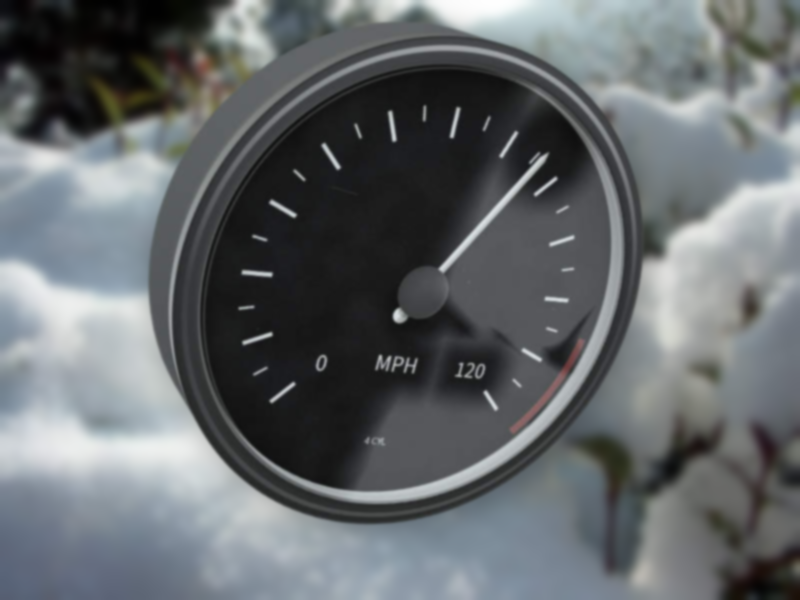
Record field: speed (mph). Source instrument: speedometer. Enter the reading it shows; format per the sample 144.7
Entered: 75
